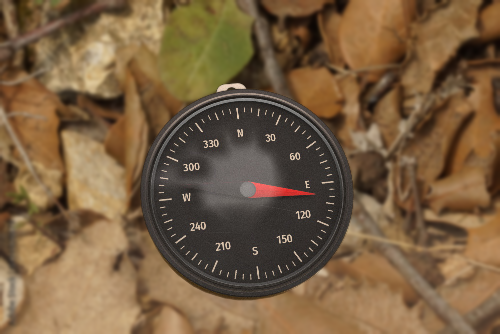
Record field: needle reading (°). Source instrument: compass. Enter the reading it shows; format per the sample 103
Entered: 100
